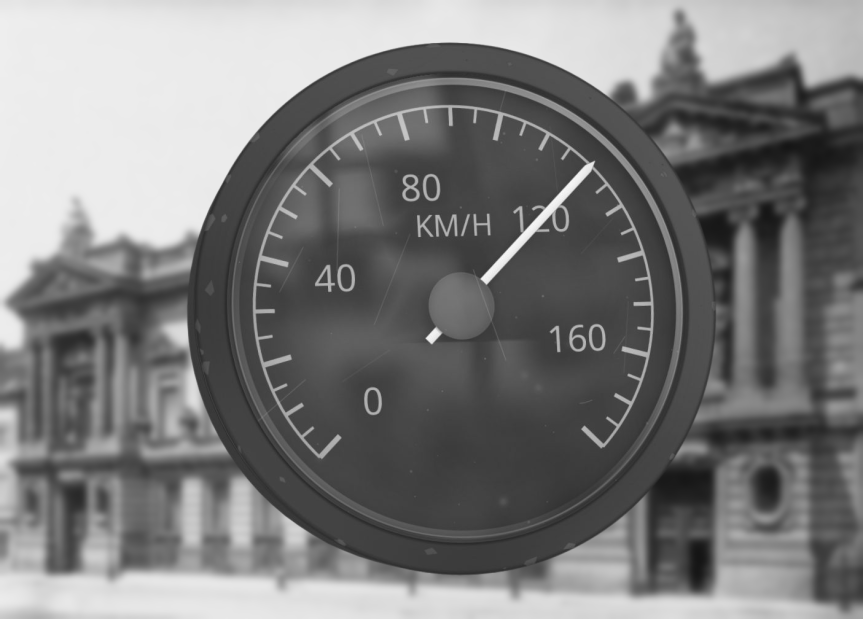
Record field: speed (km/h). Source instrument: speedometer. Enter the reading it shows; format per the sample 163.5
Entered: 120
